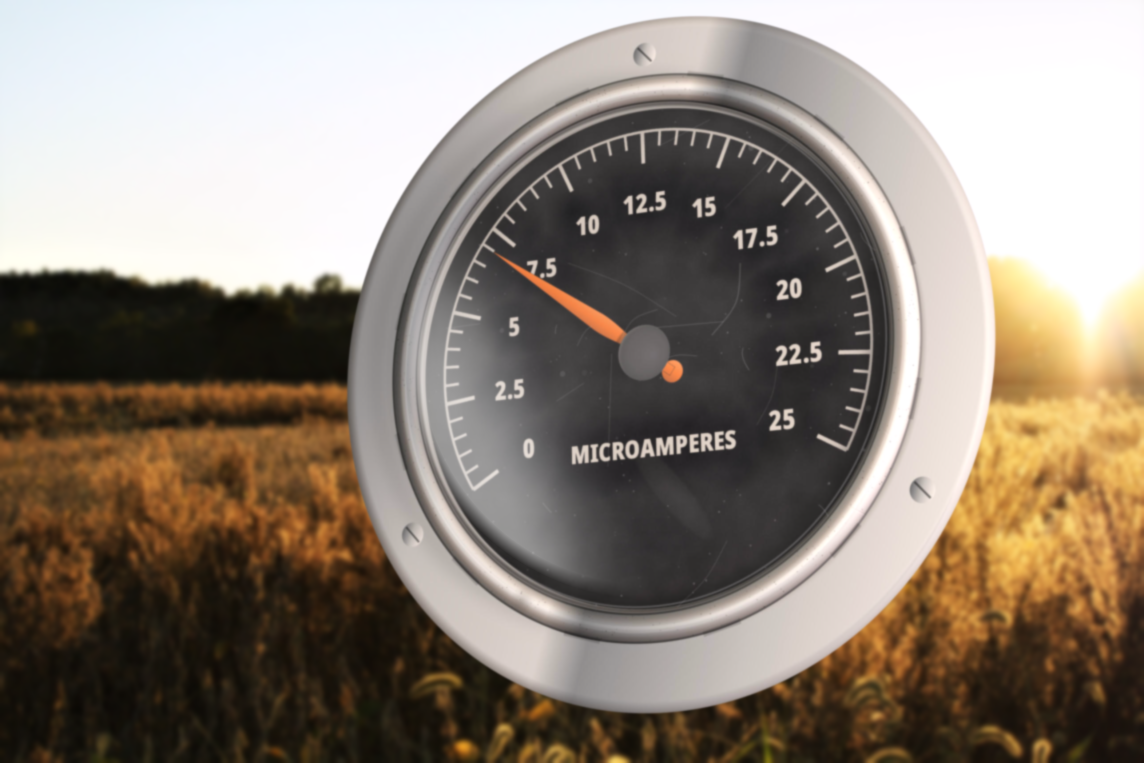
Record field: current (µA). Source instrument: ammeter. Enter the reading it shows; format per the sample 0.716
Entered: 7
